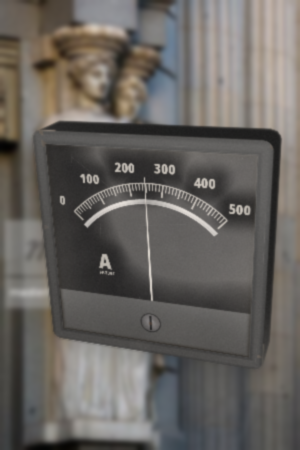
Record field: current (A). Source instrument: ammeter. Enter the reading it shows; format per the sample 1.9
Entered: 250
